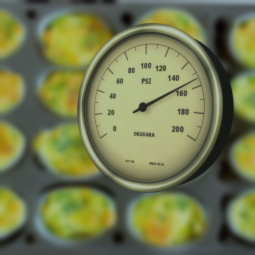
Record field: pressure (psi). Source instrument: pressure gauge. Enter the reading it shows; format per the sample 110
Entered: 155
